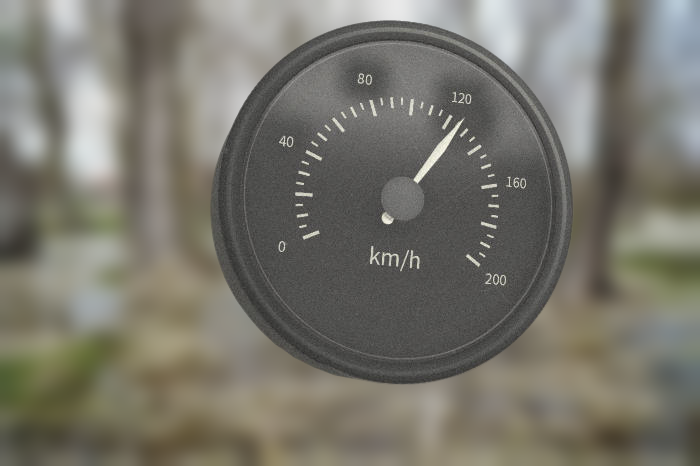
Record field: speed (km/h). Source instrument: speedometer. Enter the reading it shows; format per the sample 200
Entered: 125
